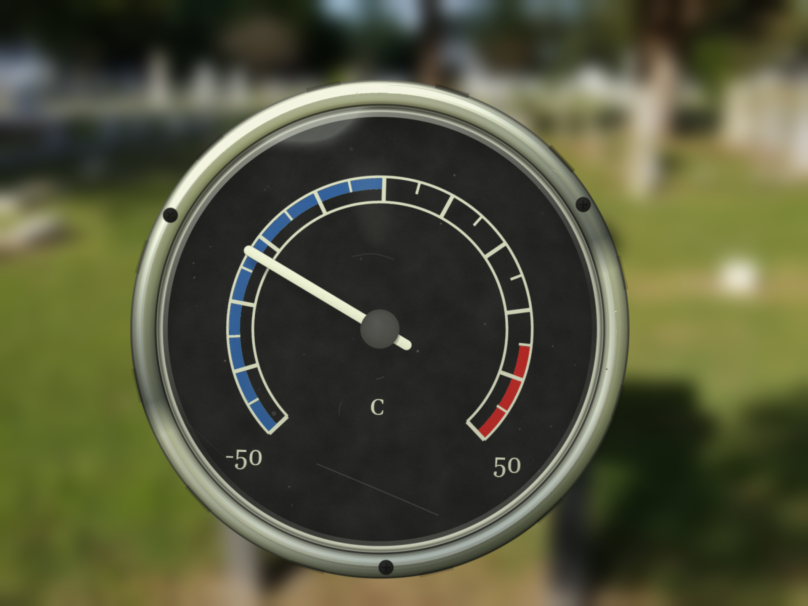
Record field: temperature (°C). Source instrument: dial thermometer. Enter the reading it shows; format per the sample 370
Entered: -22.5
